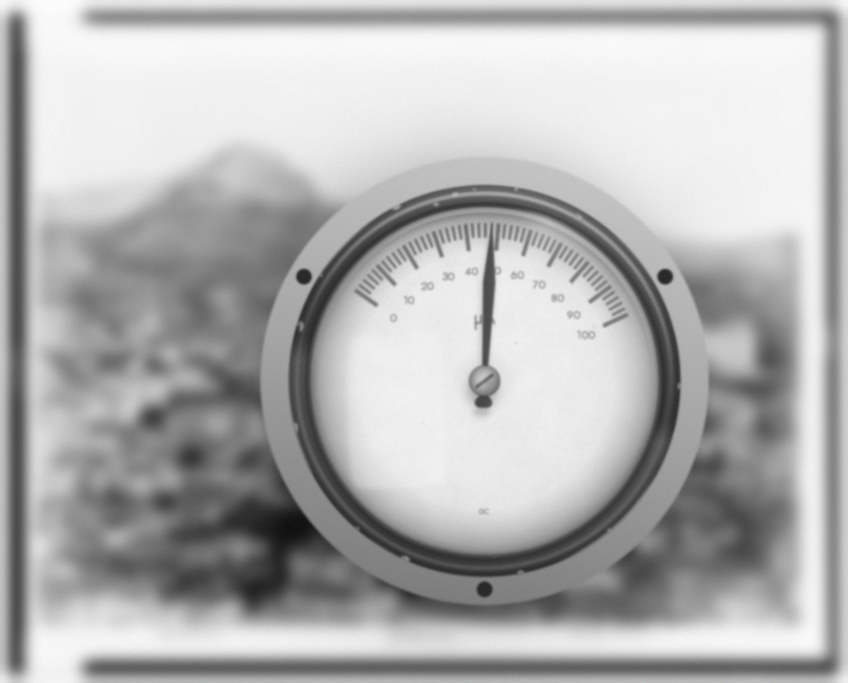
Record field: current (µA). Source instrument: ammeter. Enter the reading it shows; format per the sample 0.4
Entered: 48
